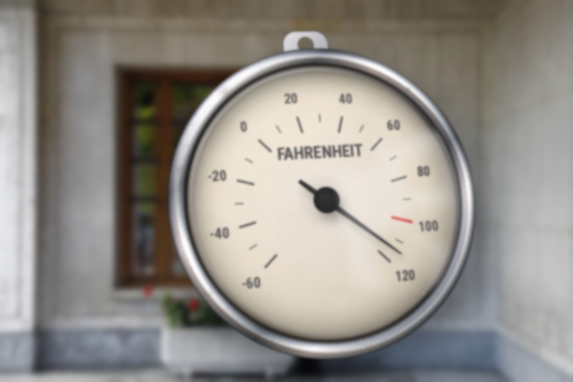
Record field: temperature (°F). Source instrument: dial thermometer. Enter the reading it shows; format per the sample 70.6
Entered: 115
